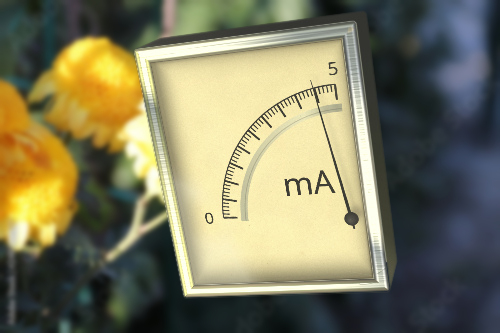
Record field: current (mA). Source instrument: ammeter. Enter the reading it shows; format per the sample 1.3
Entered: 4.5
